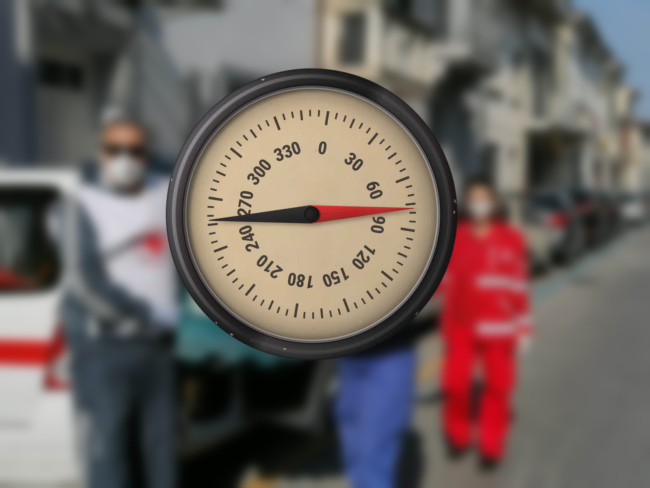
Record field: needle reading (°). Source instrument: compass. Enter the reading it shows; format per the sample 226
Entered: 77.5
